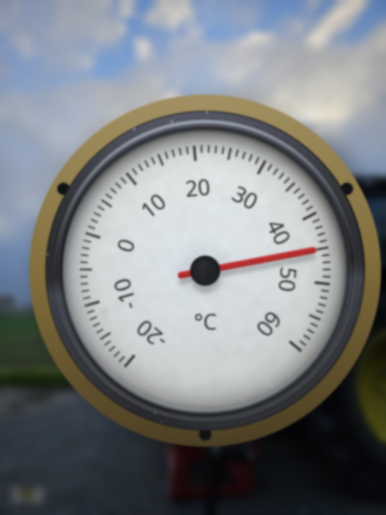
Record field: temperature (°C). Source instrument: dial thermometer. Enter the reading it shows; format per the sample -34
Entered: 45
